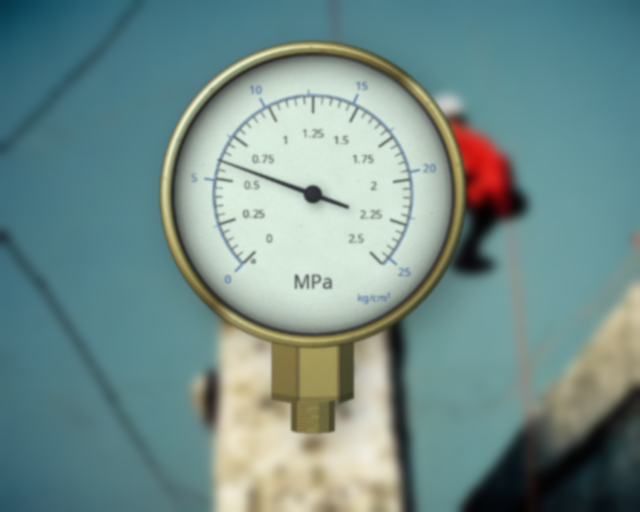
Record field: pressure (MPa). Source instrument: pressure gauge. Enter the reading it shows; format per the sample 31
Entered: 0.6
